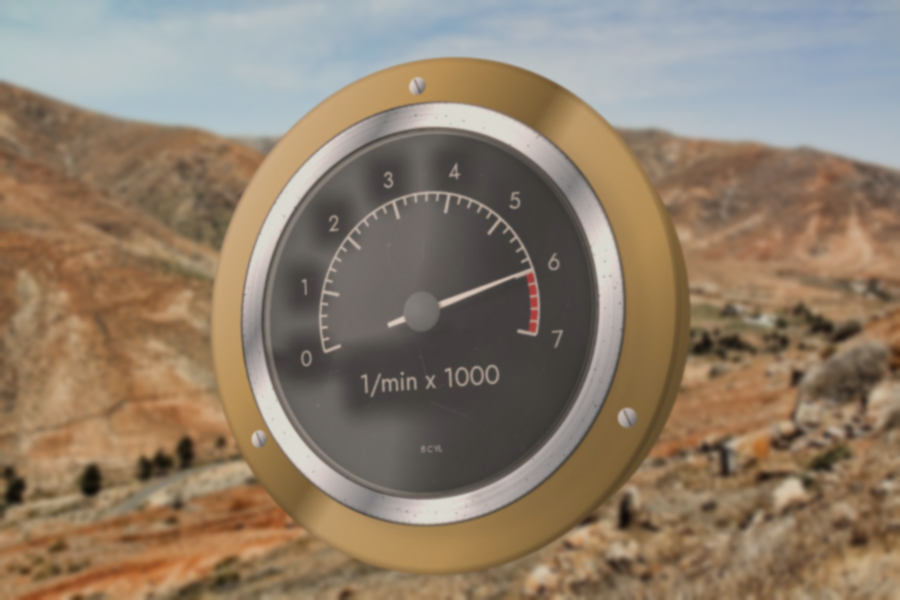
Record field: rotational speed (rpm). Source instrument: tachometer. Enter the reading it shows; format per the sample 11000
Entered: 6000
